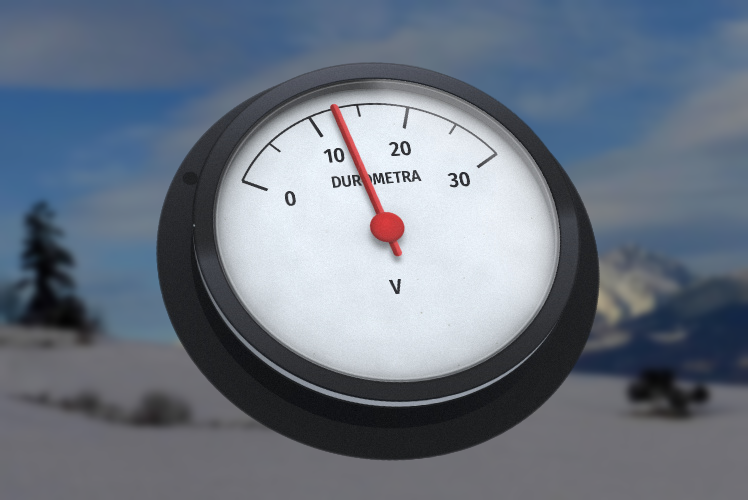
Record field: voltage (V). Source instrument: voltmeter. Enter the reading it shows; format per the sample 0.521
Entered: 12.5
